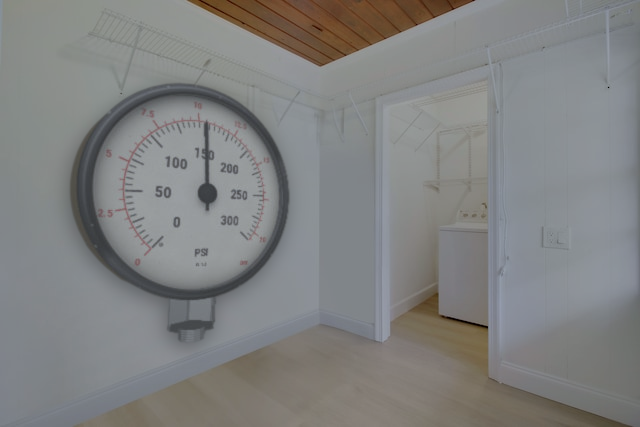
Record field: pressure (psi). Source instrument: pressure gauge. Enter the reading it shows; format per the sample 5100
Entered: 150
